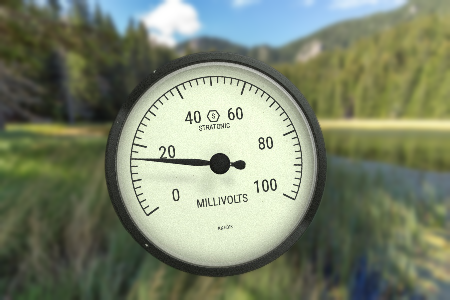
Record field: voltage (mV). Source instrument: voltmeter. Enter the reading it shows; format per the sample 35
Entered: 16
